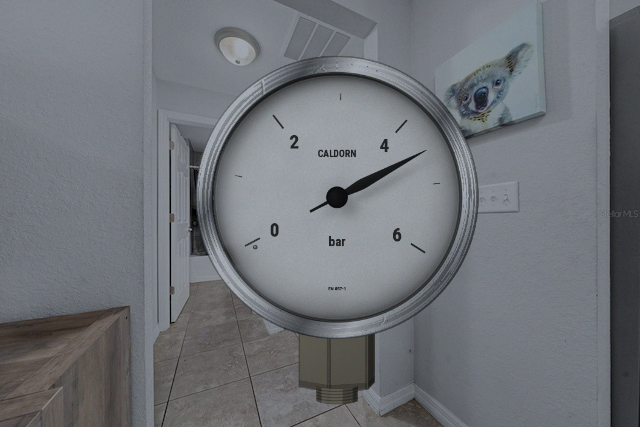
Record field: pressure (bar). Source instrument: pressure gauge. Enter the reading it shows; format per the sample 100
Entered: 4.5
